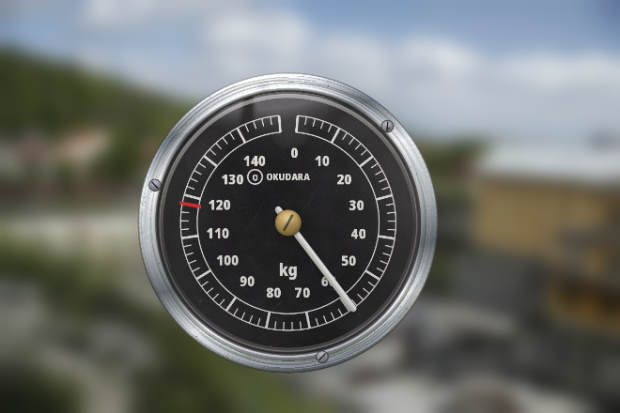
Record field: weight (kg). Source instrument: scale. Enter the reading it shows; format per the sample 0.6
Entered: 59
